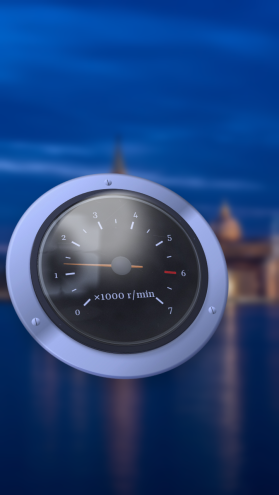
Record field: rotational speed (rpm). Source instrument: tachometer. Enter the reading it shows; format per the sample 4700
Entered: 1250
